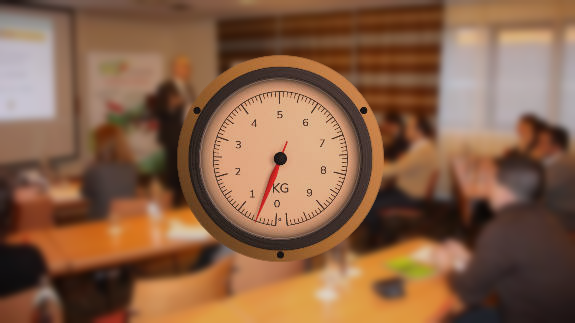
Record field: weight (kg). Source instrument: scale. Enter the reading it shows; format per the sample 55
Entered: 0.5
